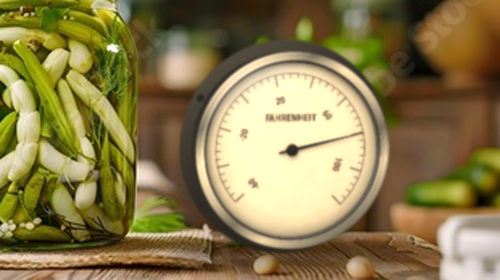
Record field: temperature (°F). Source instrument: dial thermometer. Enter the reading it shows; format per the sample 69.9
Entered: 80
